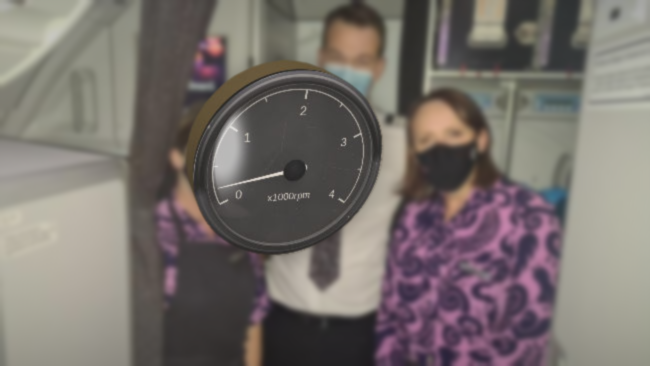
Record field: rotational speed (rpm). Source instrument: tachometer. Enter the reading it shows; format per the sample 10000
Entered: 250
